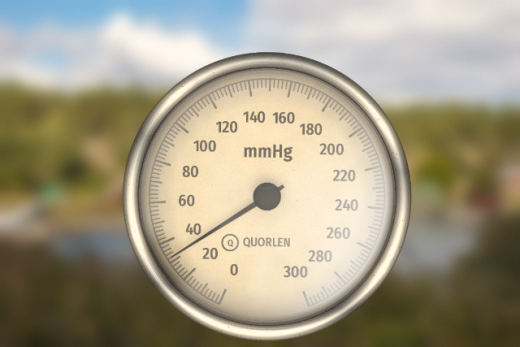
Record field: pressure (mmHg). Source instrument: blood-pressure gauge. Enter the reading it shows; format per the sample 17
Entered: 32
